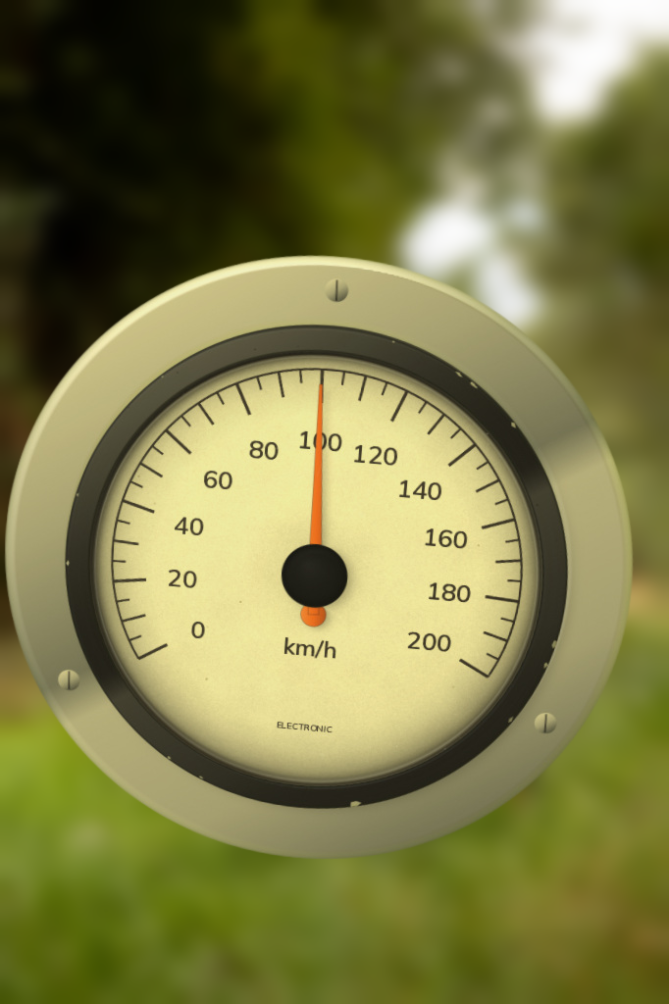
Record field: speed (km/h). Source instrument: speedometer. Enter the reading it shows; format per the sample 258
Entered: 100
